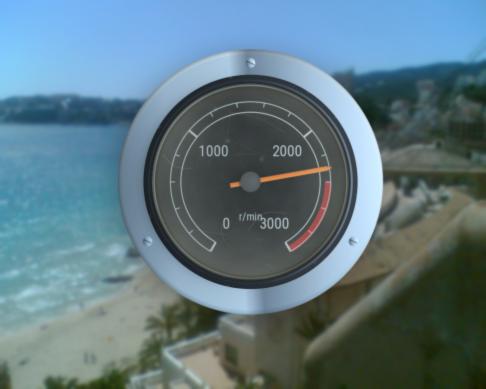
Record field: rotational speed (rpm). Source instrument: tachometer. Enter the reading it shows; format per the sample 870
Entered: 2300
